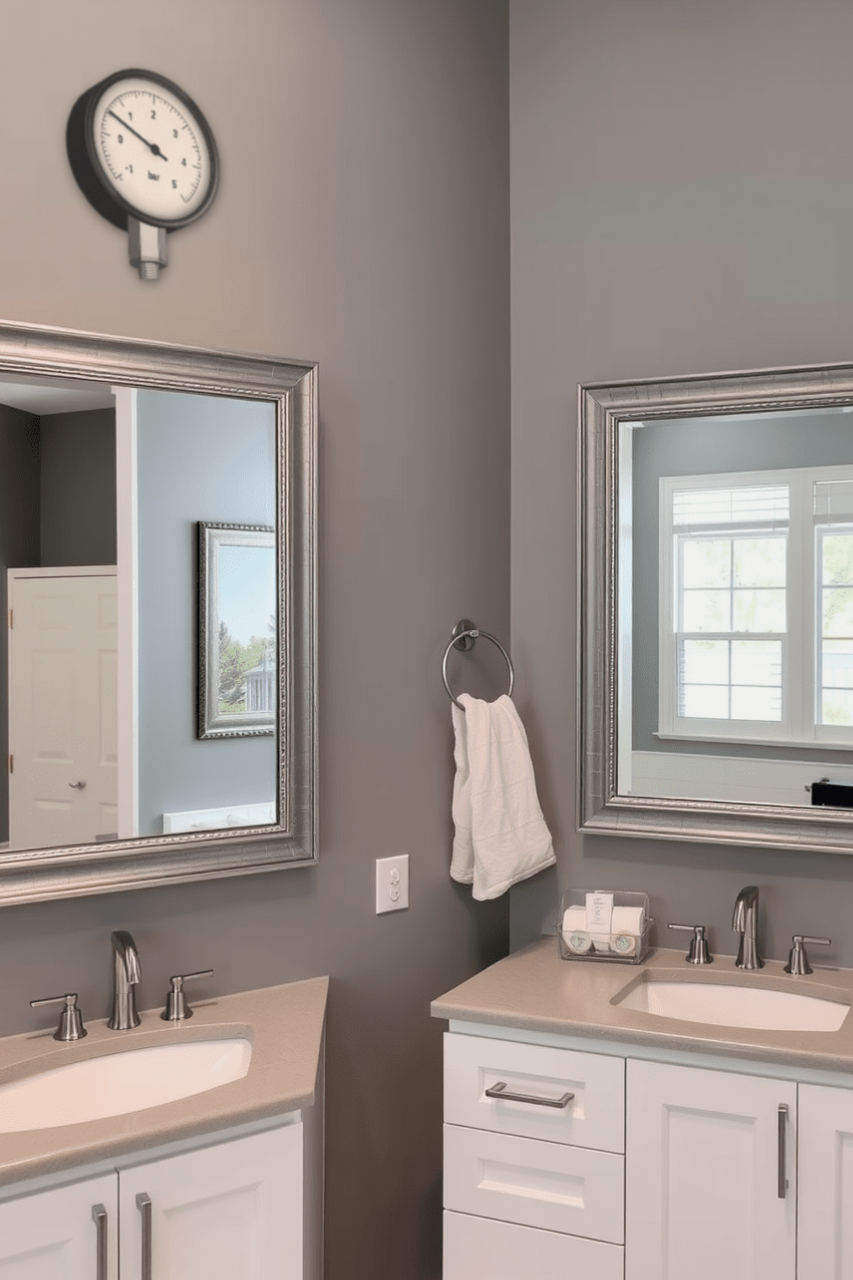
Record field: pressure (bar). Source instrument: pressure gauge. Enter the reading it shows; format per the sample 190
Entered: 0.5
